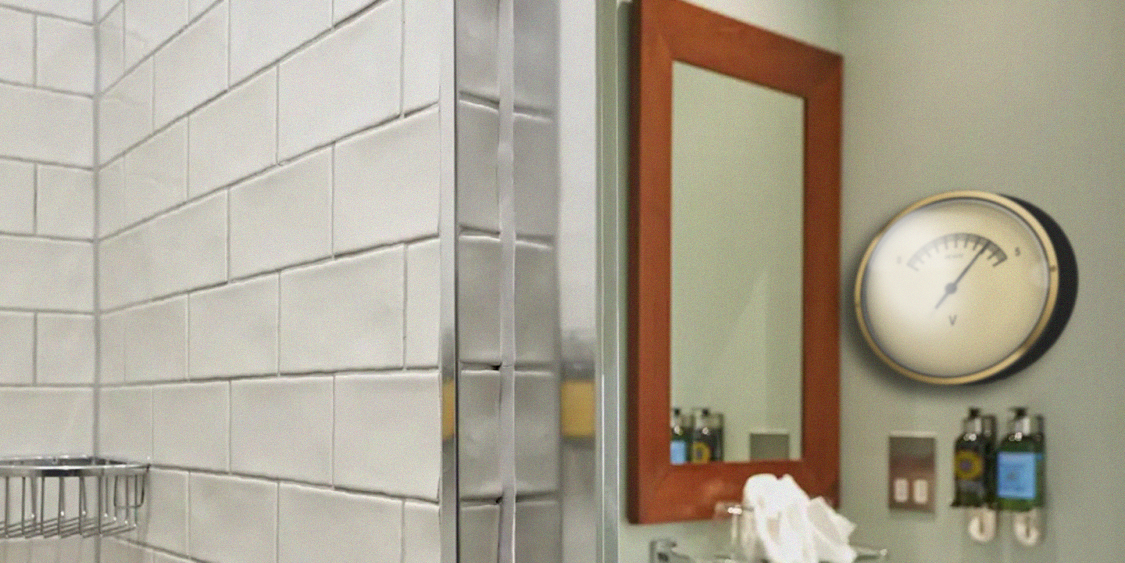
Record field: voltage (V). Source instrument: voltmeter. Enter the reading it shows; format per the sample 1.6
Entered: 4
